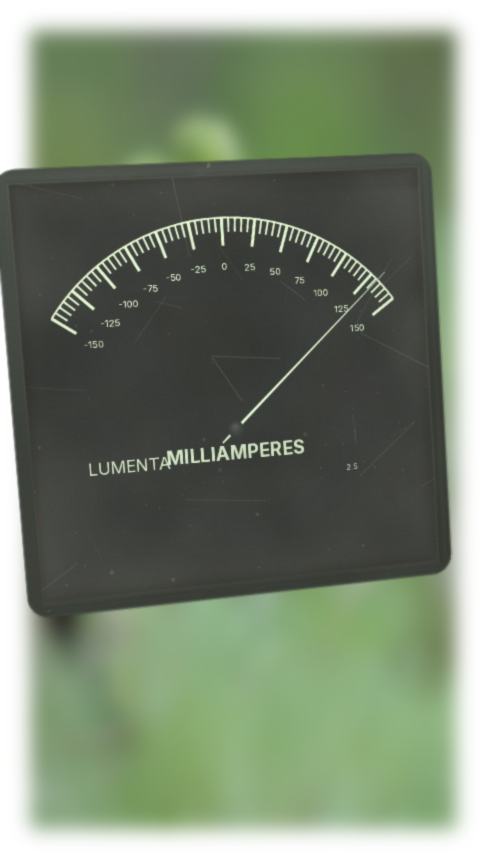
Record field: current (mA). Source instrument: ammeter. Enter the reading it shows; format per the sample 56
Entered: 130
